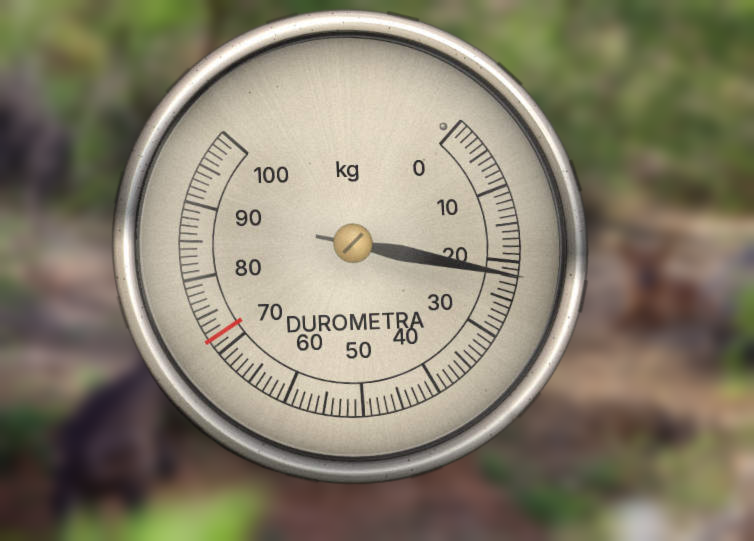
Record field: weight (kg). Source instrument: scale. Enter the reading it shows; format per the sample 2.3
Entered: 22
